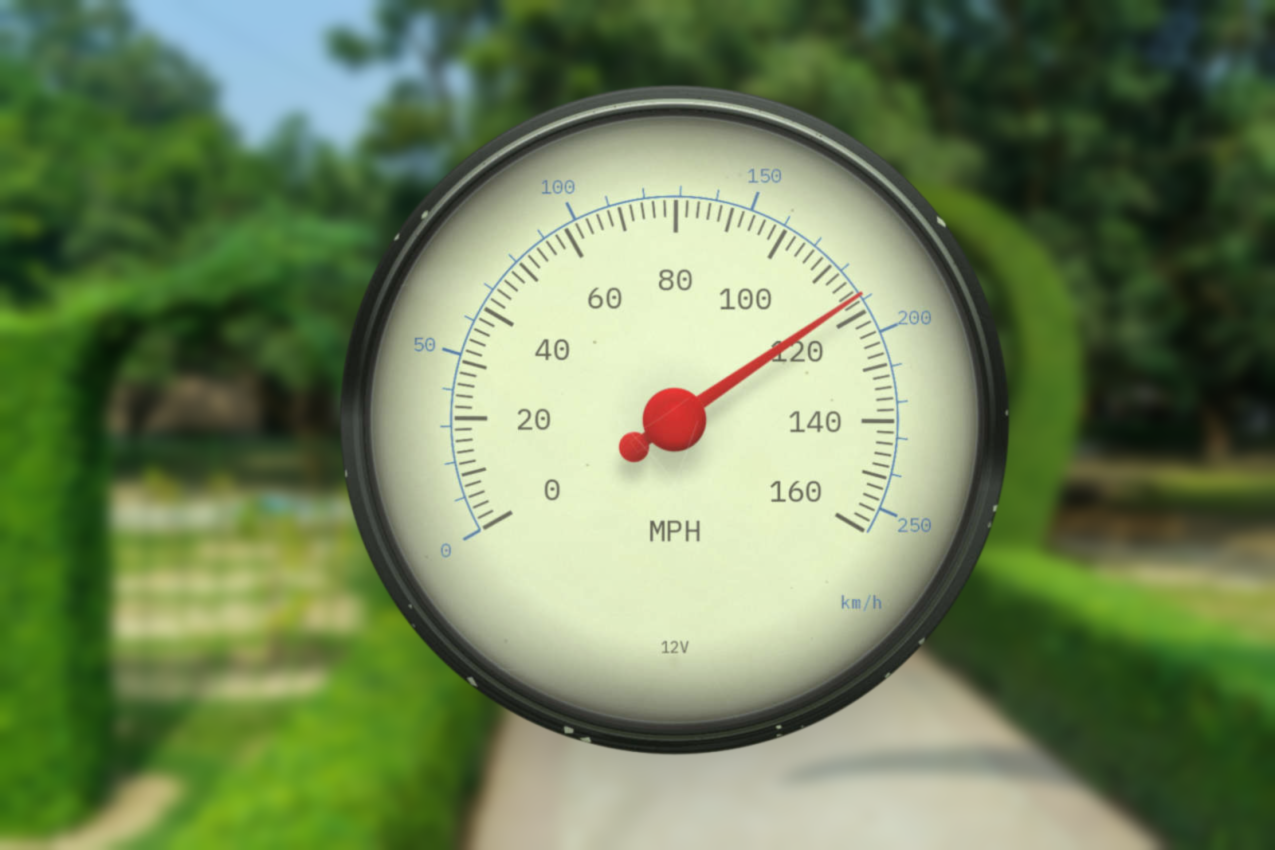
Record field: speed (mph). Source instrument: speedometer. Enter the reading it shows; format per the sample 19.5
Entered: 117
